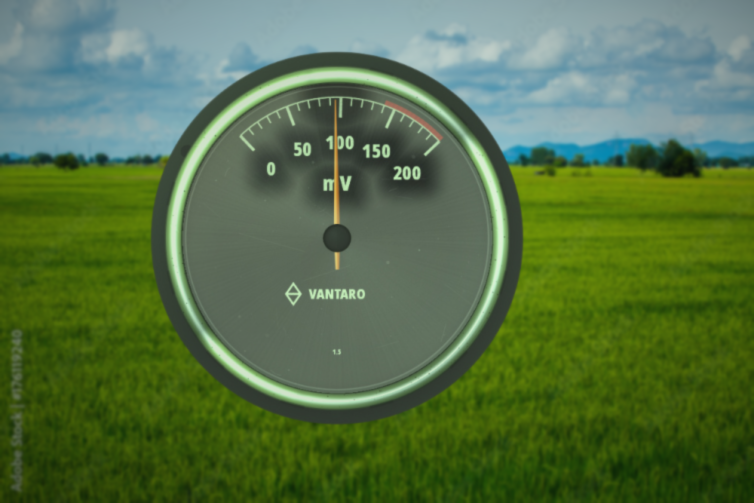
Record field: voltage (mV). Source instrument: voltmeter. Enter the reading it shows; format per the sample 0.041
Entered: 95
